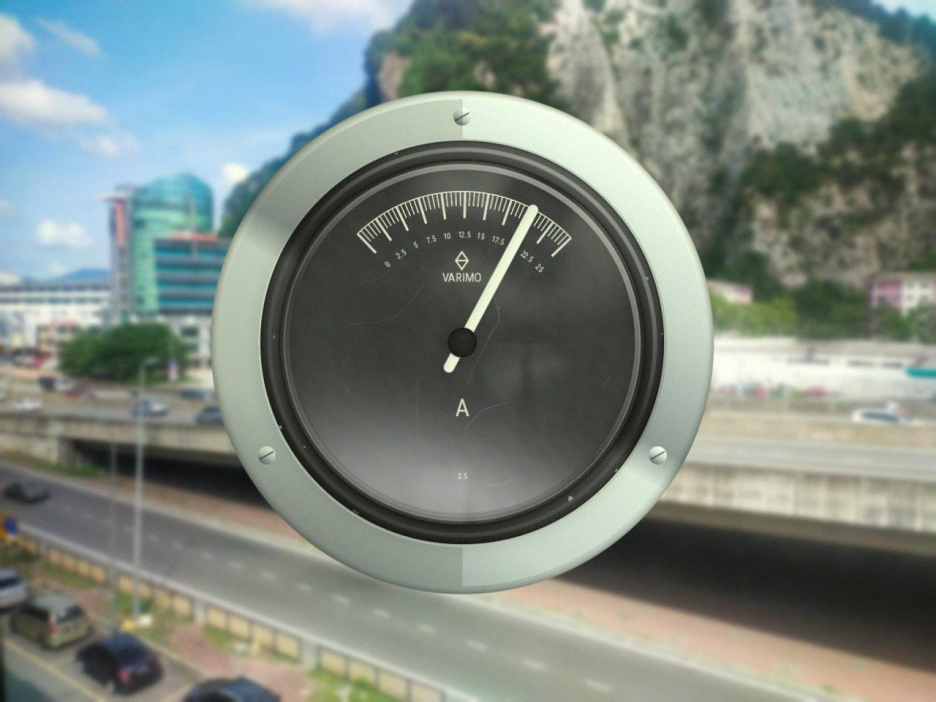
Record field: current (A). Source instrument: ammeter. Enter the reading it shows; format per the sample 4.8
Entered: 20
